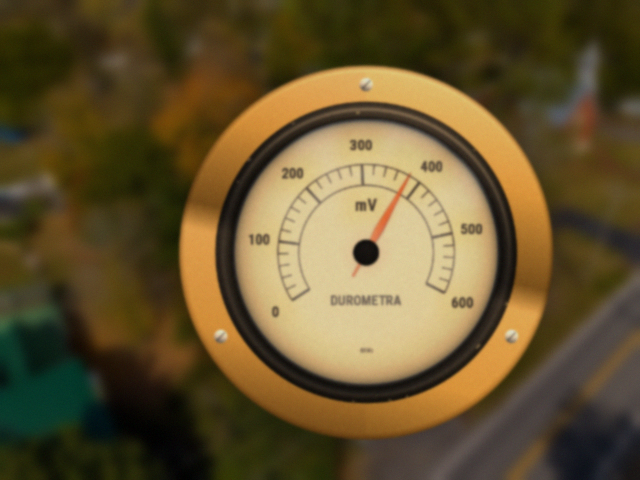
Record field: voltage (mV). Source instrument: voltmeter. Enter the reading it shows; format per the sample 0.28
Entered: 380
